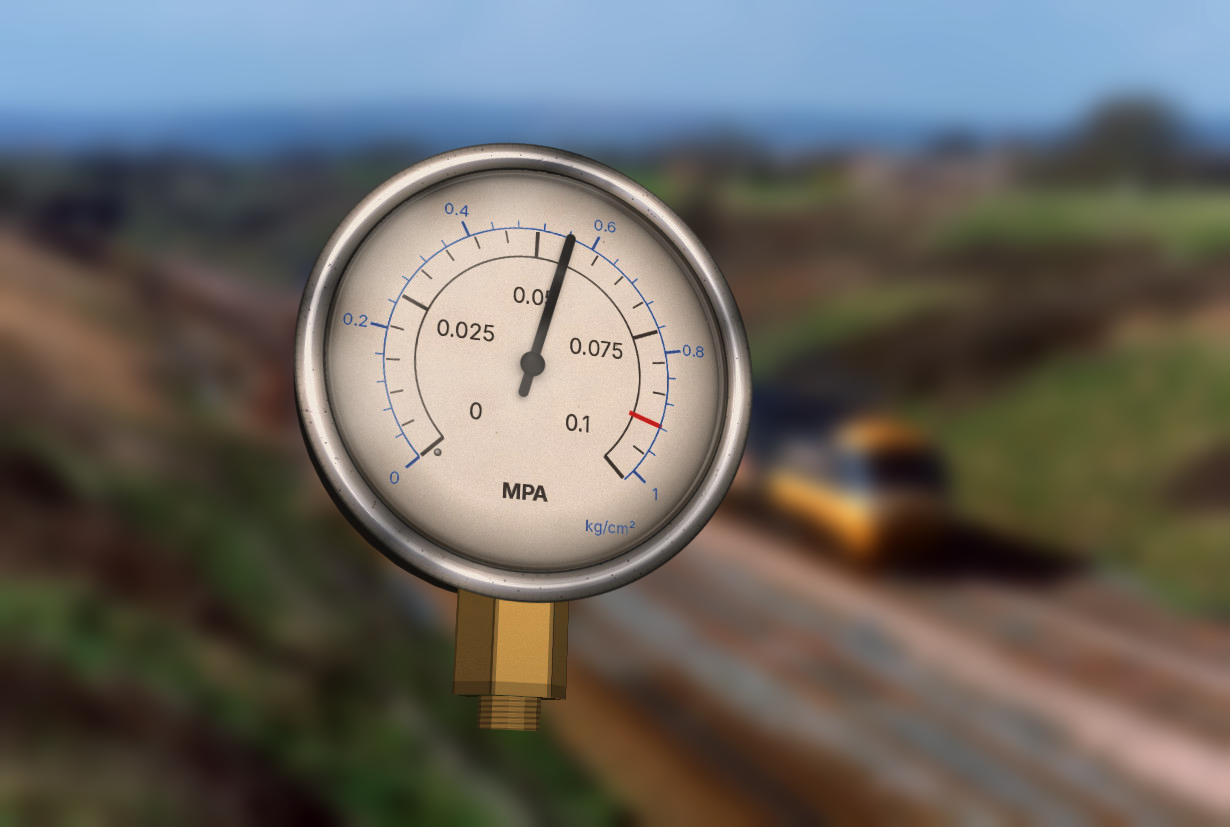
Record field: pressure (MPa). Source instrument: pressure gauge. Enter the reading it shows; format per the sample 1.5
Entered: 0.055
